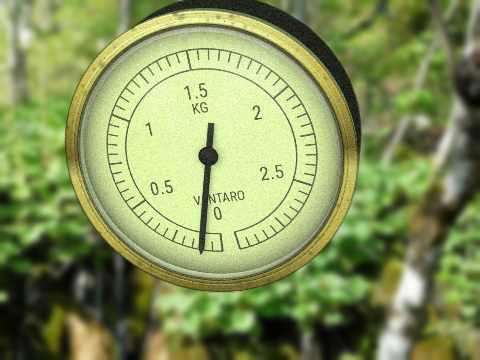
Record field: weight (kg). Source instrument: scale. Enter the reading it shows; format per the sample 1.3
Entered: 0.1
